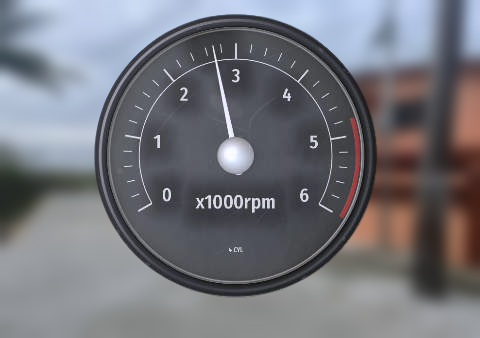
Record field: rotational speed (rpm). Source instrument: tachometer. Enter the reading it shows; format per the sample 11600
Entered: 2700
